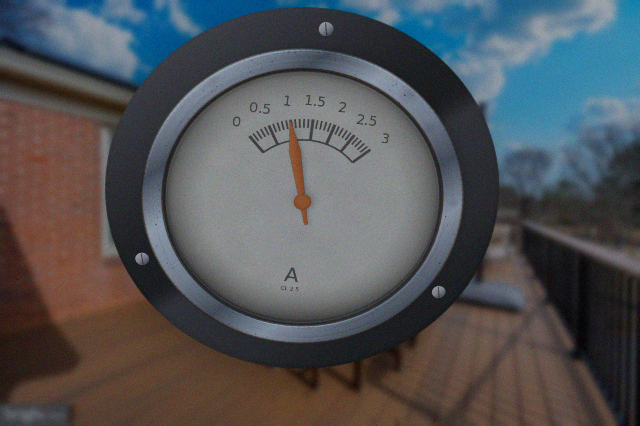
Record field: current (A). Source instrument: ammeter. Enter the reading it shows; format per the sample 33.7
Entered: 1
